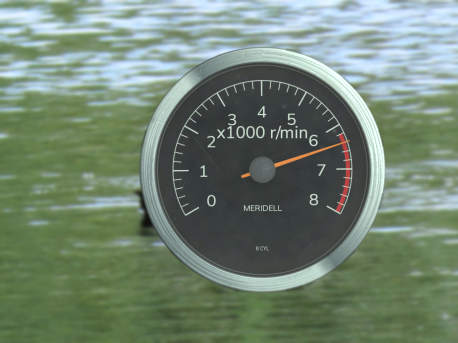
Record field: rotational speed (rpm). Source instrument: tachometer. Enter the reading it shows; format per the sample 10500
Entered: 6400
